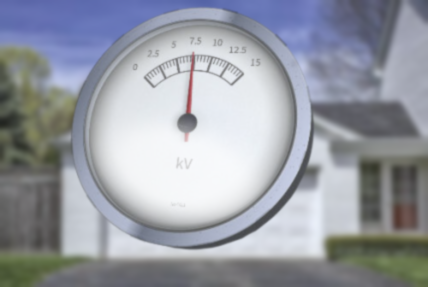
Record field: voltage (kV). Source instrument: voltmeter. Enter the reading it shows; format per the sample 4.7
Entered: 7.5
